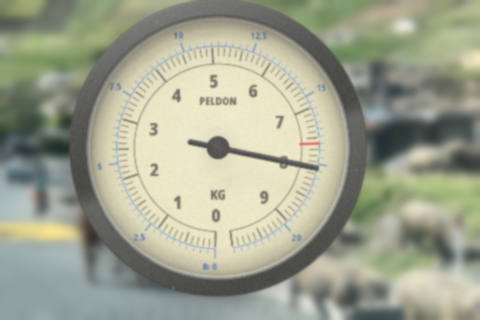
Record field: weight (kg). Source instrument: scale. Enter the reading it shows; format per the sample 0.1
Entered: 8
